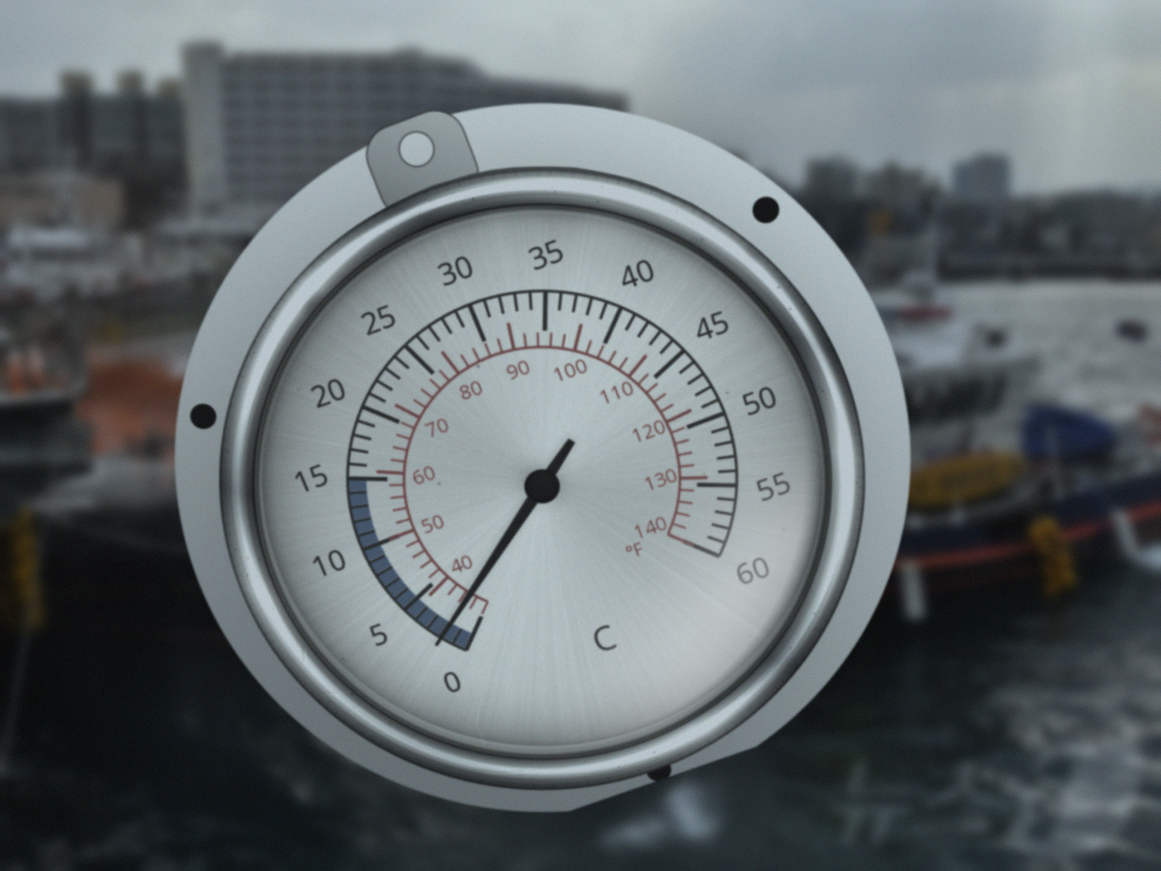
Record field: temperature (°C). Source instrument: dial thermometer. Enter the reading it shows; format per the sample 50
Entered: 2
